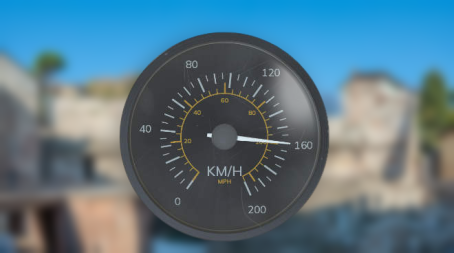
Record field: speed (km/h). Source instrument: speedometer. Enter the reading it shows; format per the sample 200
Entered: 160
